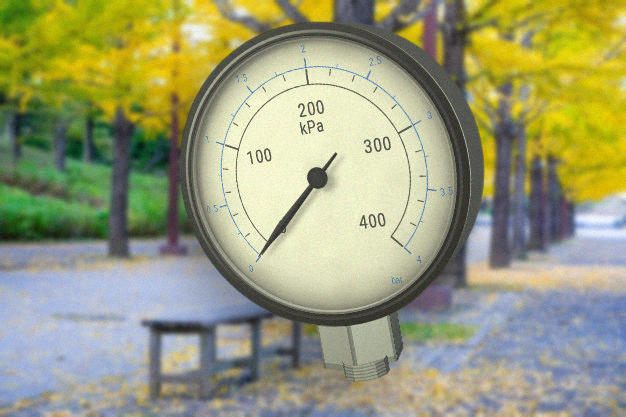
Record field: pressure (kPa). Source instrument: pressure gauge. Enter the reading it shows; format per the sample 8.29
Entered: 0
